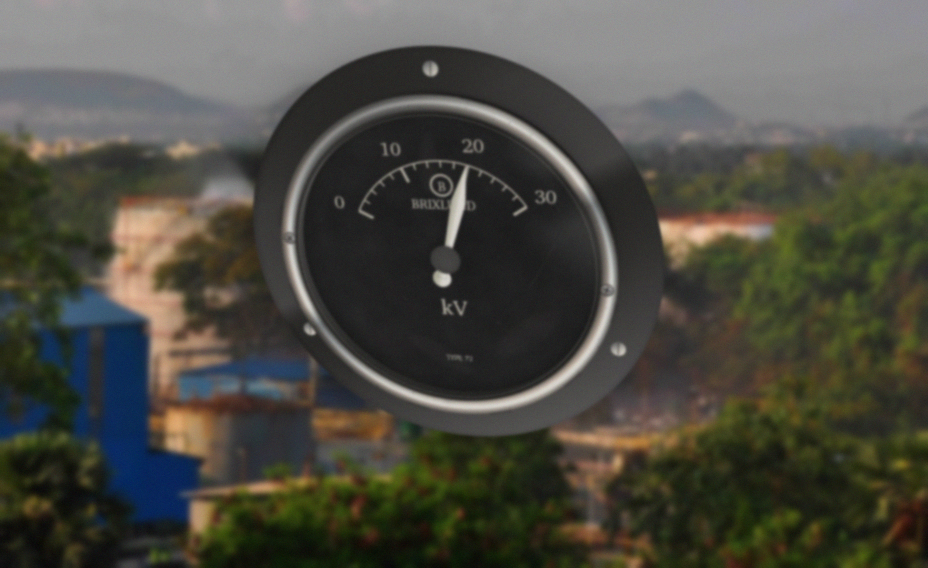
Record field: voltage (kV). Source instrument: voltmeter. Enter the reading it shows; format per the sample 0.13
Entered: 20
